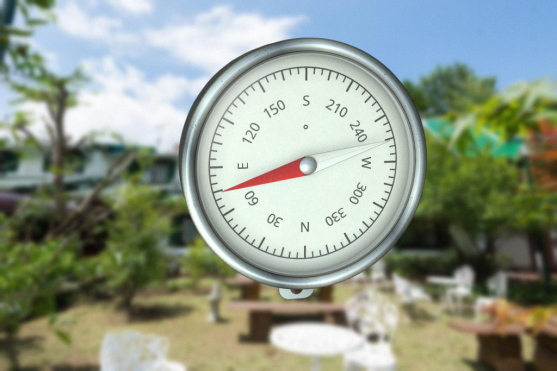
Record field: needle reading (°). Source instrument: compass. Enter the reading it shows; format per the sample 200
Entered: 75
